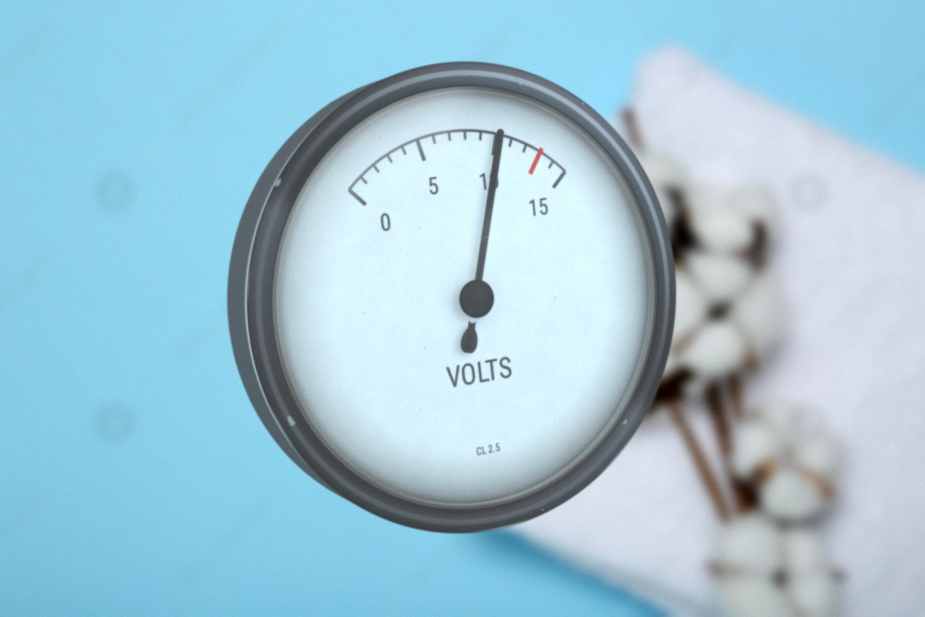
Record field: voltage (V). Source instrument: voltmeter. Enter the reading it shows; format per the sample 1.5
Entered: 10
